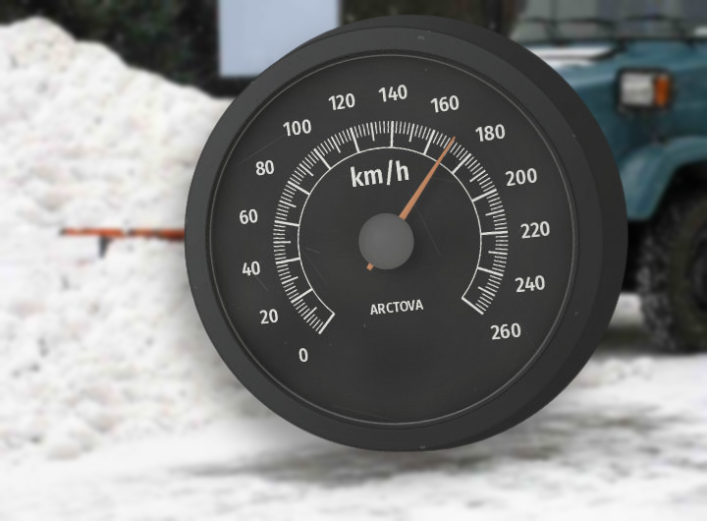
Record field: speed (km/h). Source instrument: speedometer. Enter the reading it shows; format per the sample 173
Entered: 170
